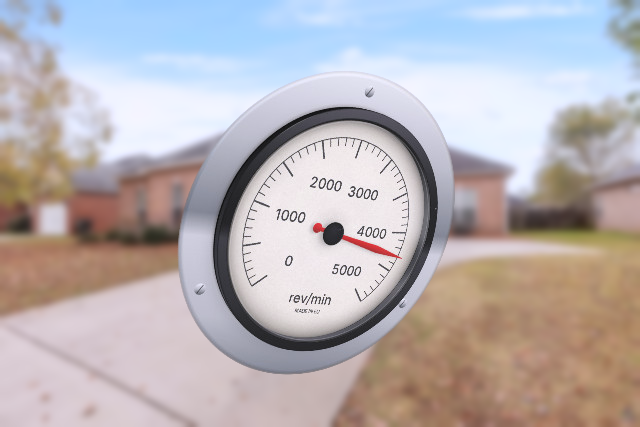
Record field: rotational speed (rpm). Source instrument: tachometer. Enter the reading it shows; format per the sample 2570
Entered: 4300
